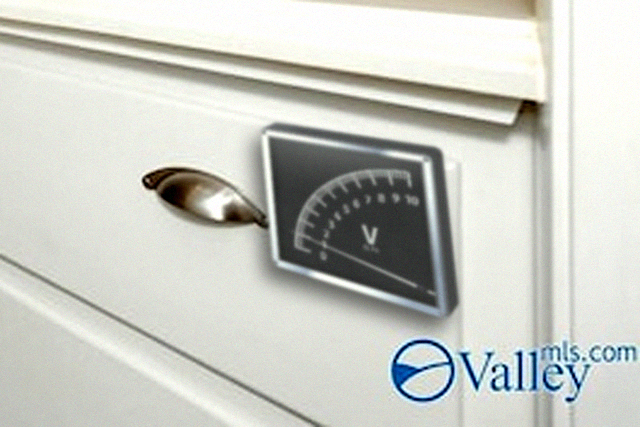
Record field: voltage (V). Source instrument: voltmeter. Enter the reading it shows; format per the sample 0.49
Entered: 1
